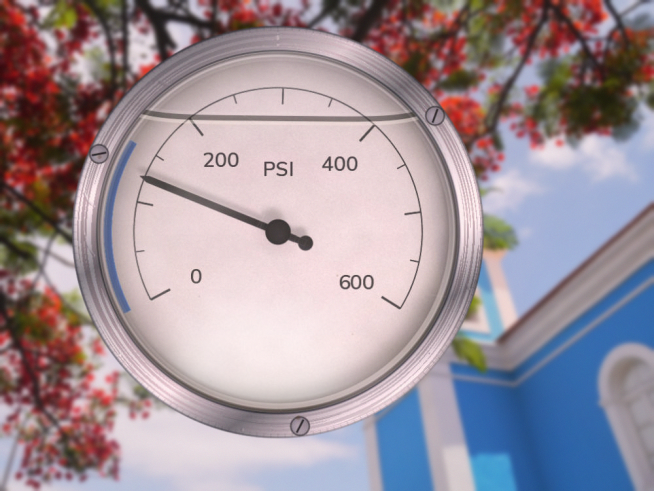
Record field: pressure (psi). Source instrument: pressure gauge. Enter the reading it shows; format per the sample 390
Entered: 125
